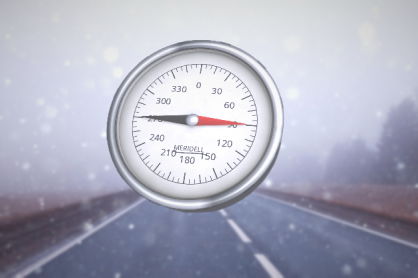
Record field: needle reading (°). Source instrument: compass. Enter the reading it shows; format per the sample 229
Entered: 90
